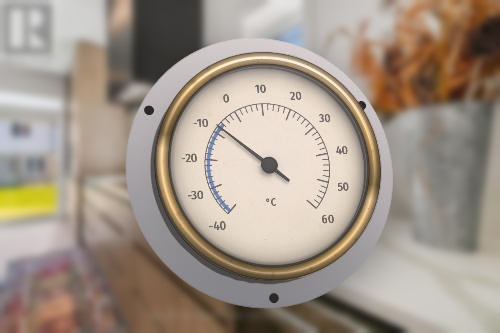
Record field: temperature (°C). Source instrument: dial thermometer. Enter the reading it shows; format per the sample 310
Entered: -8
